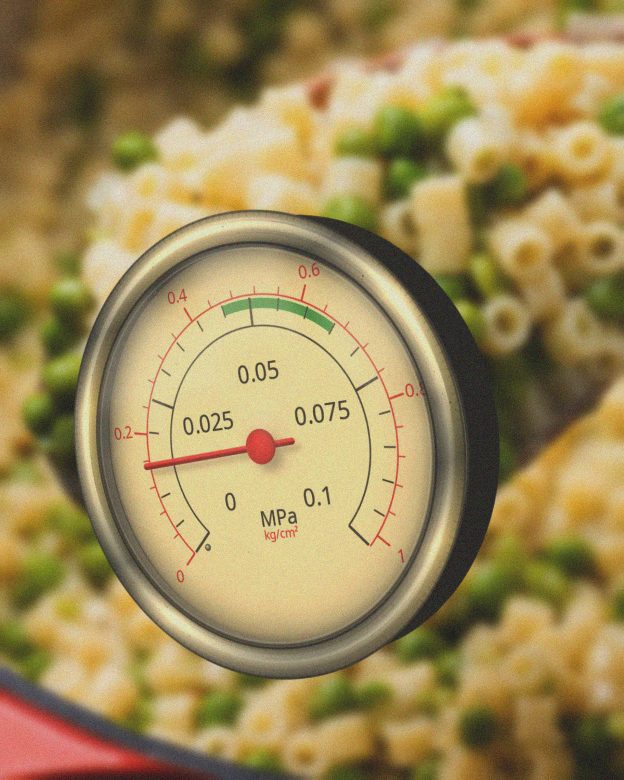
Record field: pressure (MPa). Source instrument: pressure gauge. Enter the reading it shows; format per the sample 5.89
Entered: 0.015
